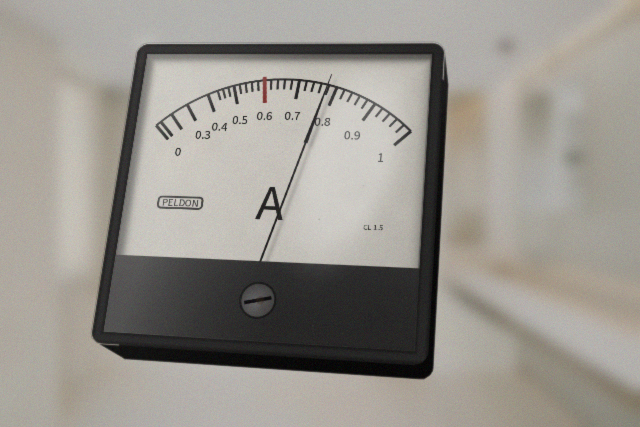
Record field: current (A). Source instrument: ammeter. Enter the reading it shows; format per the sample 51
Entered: 0.78
